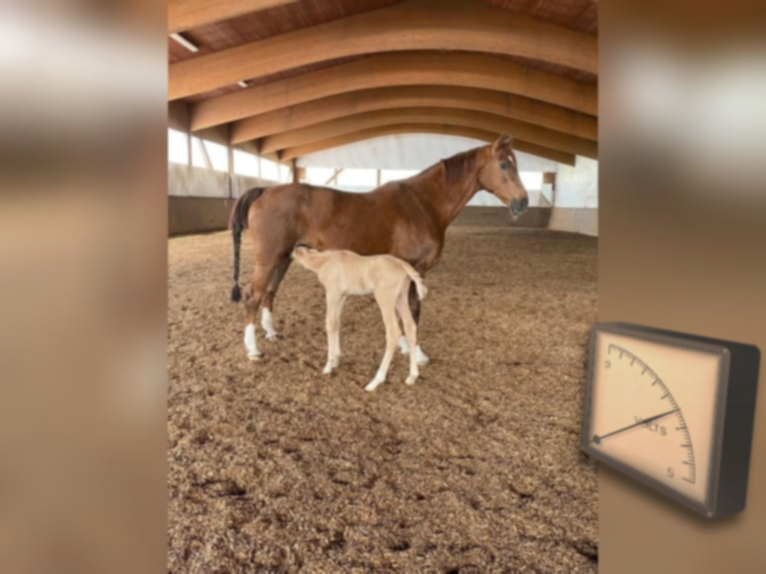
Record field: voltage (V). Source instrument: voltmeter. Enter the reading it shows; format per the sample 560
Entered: 3
